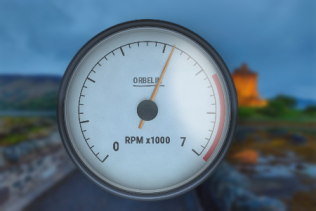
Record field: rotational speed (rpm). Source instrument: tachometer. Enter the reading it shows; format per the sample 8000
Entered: 4200
